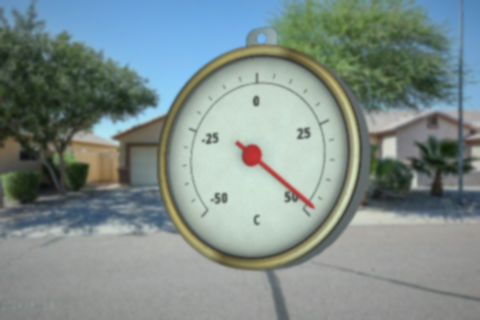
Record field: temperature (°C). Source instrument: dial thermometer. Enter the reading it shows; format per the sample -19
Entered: 47.5
